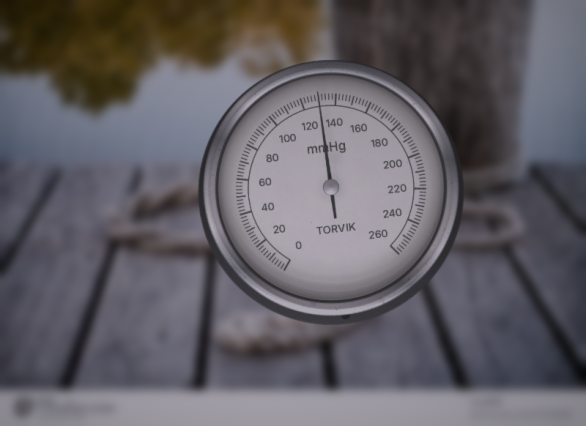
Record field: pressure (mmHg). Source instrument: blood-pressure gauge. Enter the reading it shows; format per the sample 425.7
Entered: 130
